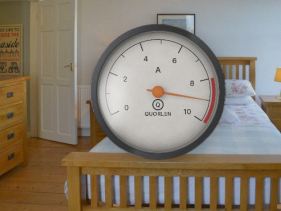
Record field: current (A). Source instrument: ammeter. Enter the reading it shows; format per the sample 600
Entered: 9
